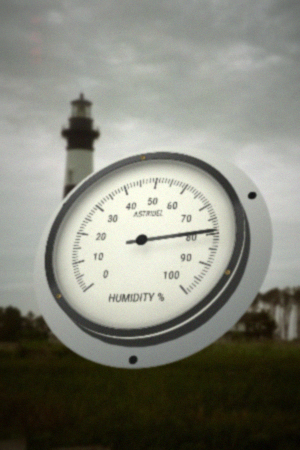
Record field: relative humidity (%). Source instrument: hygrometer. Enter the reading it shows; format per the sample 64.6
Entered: 80
